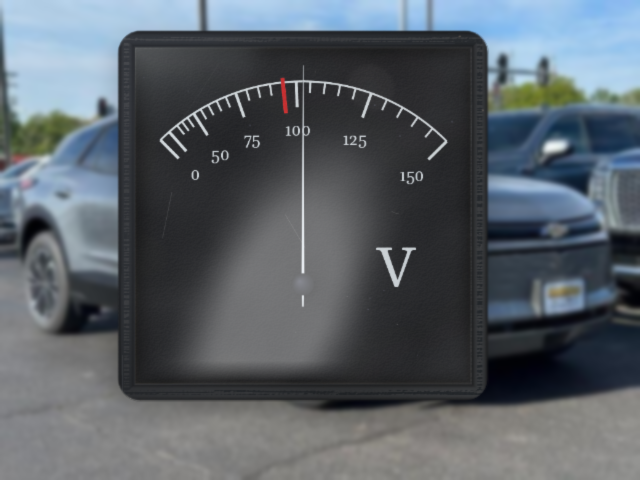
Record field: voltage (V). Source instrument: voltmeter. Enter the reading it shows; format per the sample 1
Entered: 102.5
